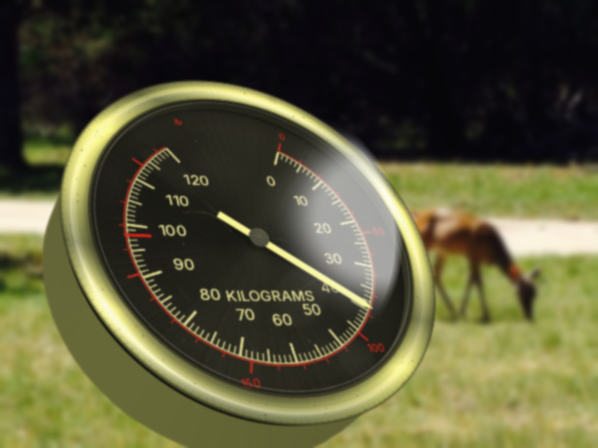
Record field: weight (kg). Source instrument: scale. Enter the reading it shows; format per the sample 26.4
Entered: 40
